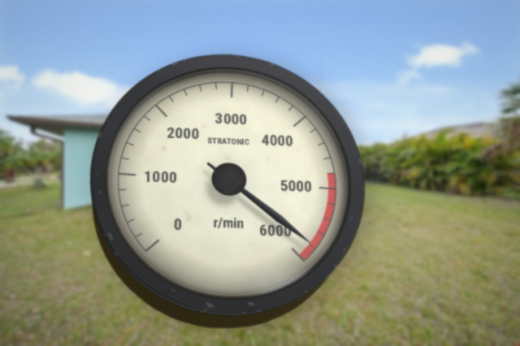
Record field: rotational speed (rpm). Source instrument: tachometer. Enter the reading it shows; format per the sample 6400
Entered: 5800
